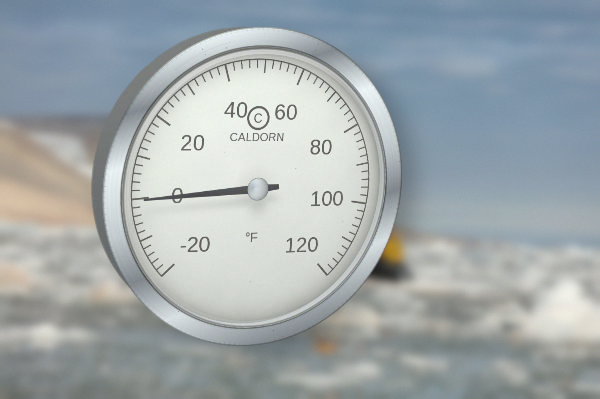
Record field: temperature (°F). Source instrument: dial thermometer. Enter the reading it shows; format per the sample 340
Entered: 0
